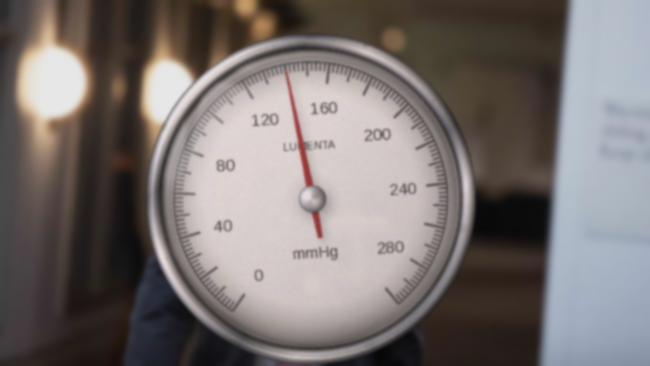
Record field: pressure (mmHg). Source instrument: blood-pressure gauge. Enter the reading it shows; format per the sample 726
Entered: 140
